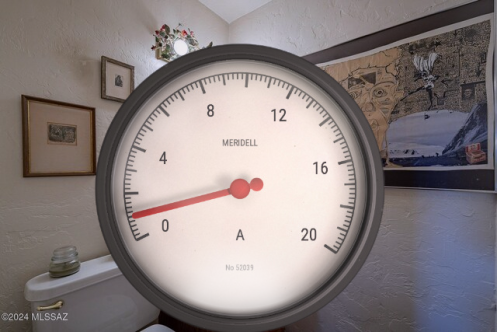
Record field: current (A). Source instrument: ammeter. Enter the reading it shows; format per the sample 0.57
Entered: 1
